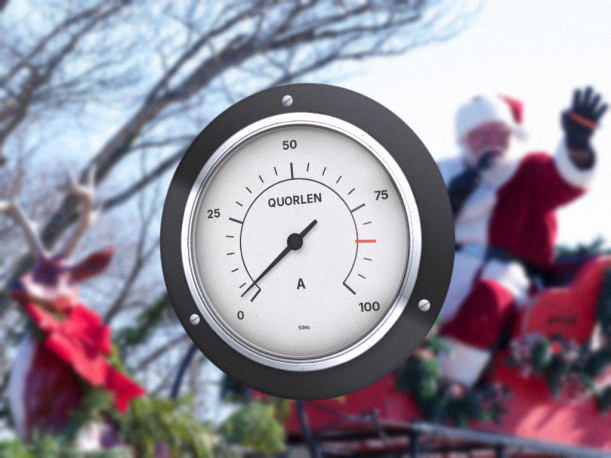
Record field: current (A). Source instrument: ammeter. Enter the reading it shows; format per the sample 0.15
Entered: 2.5
